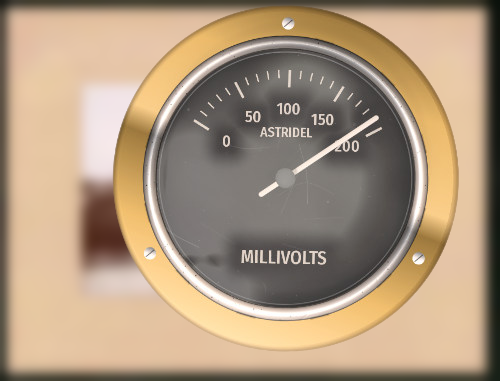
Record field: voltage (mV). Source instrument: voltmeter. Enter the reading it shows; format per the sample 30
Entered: 190
